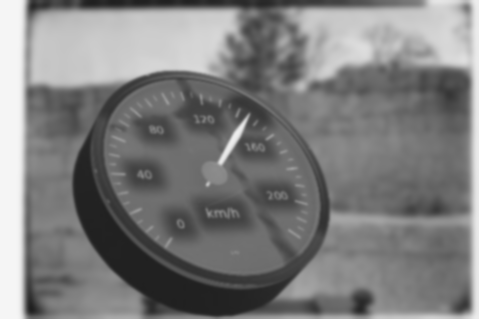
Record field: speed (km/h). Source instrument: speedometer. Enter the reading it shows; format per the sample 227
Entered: 145
